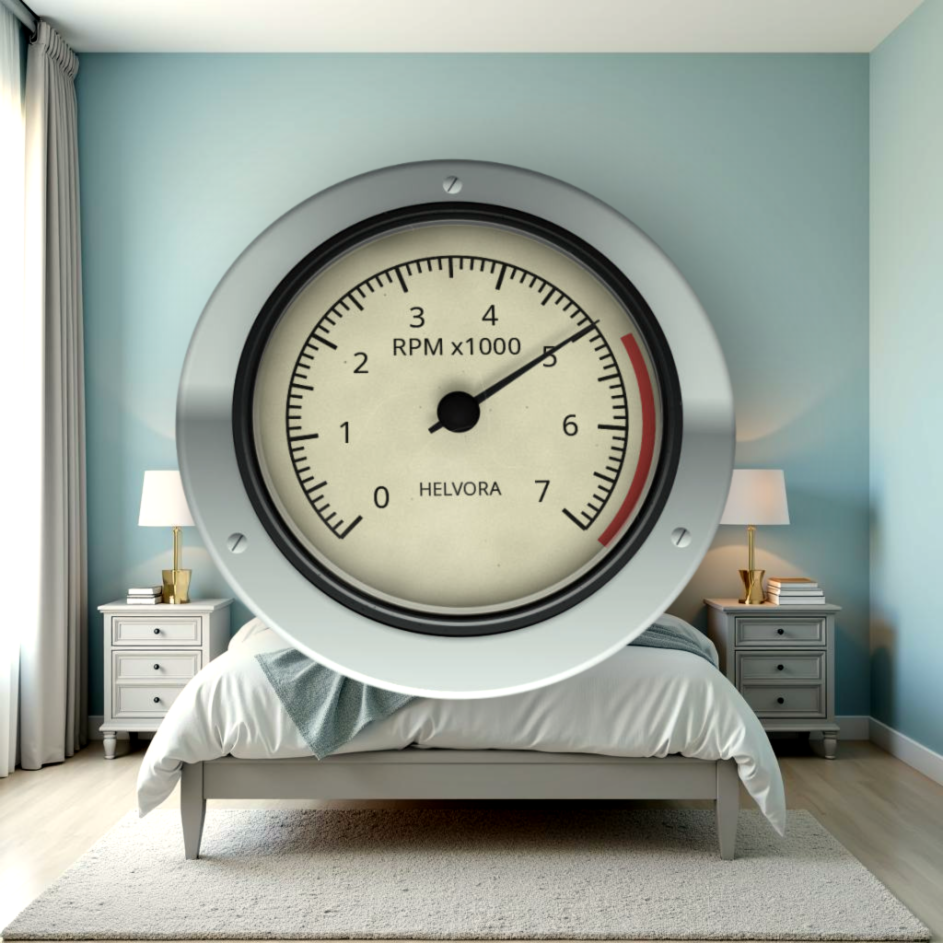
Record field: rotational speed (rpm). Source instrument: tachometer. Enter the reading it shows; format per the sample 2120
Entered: 5000
